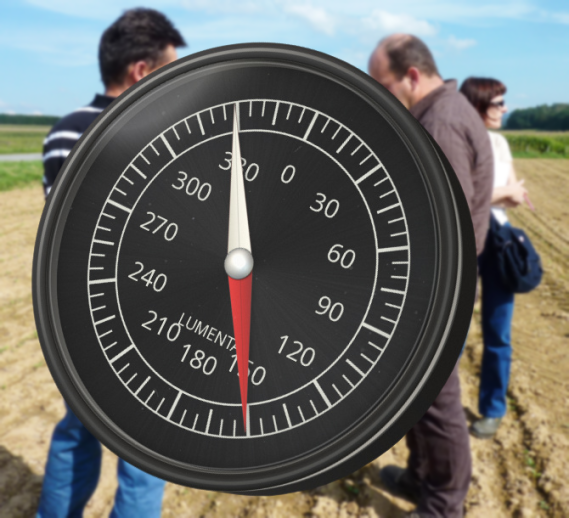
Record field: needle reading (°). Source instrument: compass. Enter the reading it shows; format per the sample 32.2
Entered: 150
